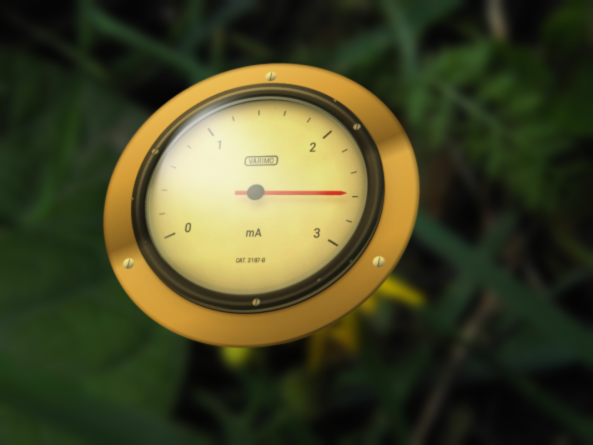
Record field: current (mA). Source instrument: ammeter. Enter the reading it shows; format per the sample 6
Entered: 2.6
